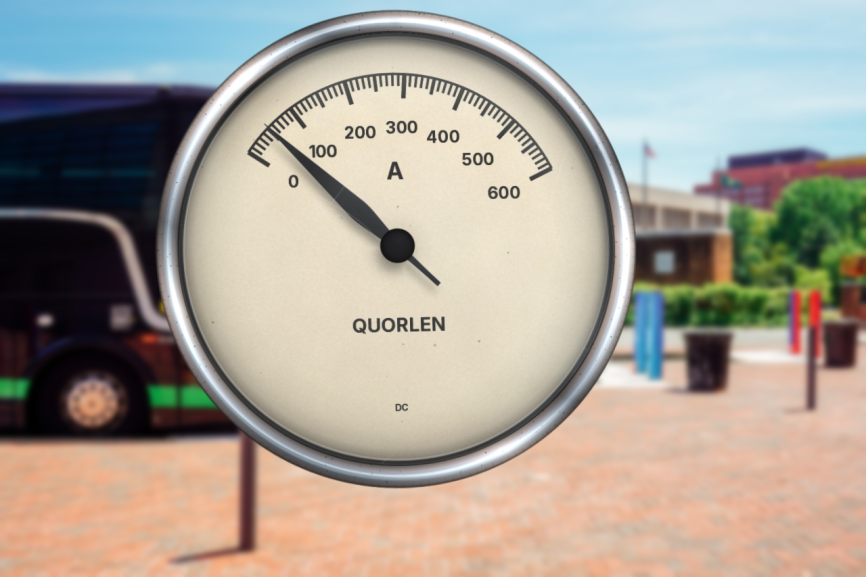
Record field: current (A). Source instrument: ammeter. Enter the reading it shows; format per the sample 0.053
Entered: 50
